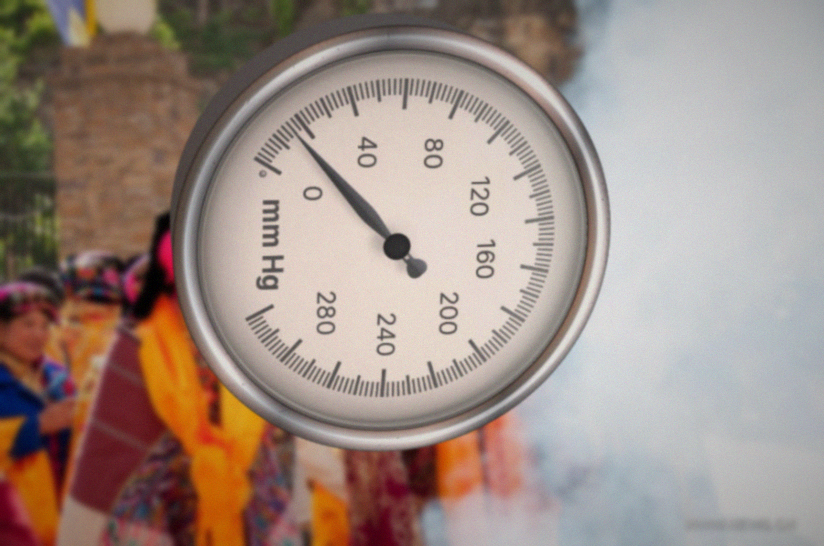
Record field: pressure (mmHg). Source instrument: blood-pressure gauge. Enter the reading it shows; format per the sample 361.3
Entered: 16
